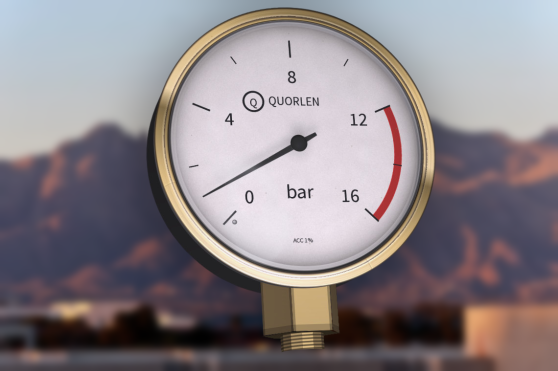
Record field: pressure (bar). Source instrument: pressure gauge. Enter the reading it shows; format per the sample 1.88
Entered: 1
